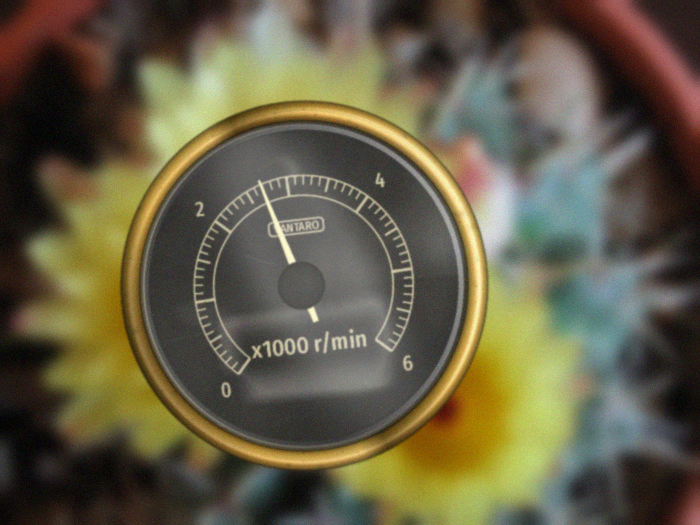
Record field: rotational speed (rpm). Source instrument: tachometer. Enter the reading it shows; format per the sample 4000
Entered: 2700
